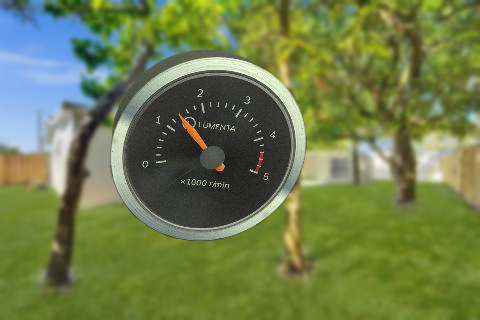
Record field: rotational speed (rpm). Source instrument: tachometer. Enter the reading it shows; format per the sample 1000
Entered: 1400
